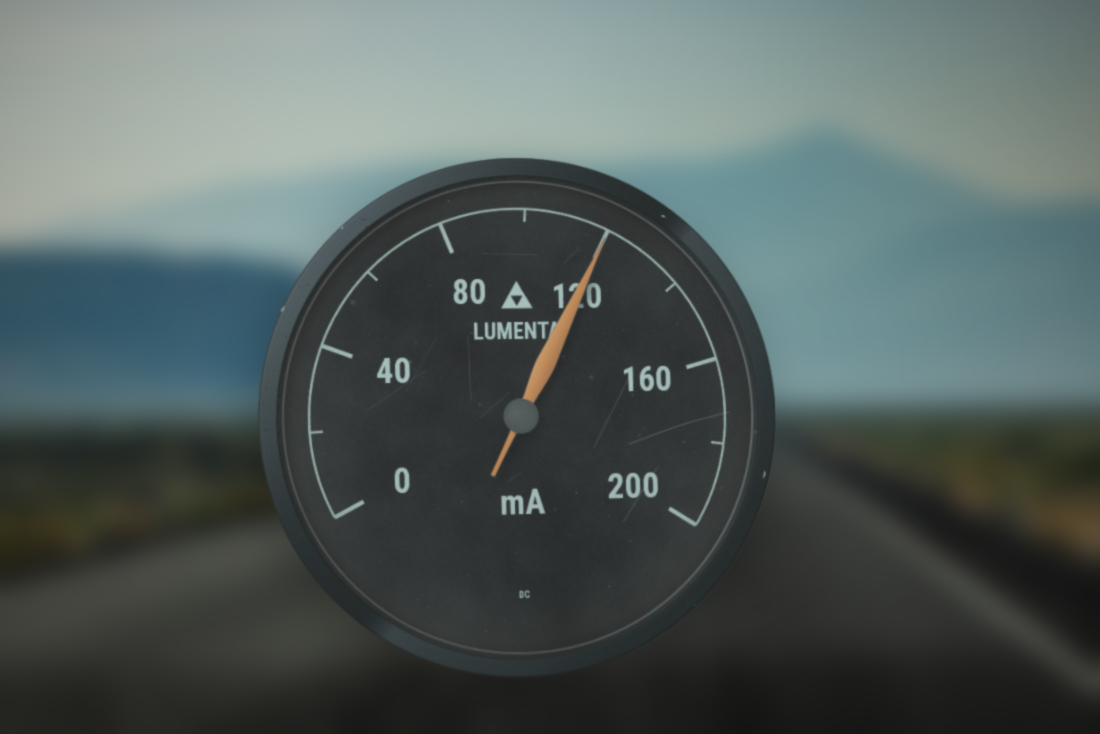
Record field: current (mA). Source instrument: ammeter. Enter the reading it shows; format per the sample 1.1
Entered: 120
